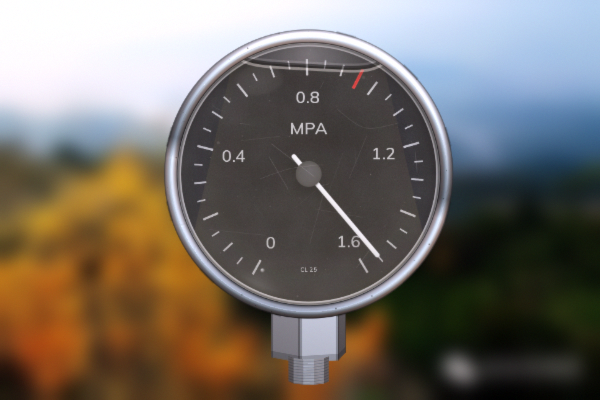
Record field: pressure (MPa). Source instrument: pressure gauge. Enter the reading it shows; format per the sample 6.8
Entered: 1.55
